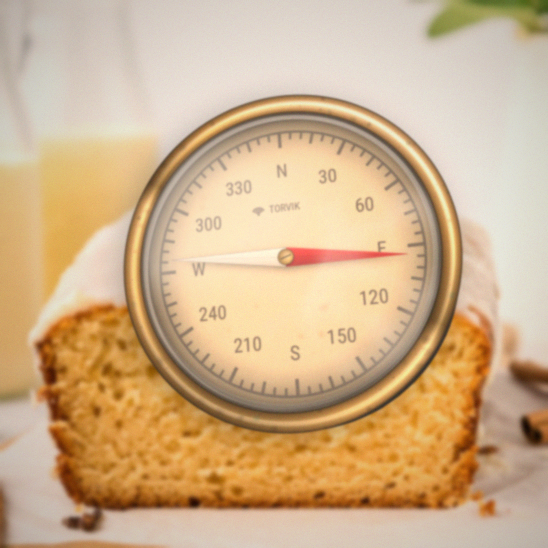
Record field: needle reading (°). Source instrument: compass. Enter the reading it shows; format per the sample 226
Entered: 95
